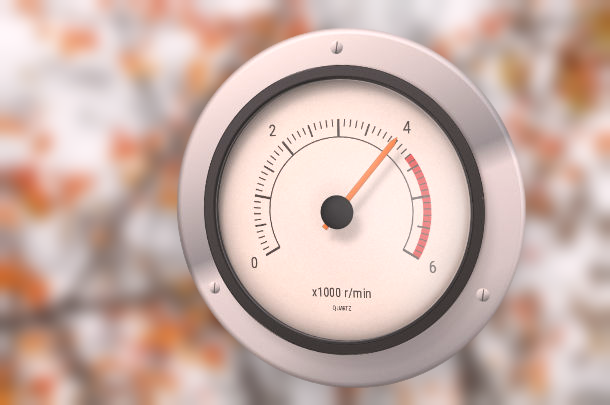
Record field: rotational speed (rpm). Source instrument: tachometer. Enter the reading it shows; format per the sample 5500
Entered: 4000
